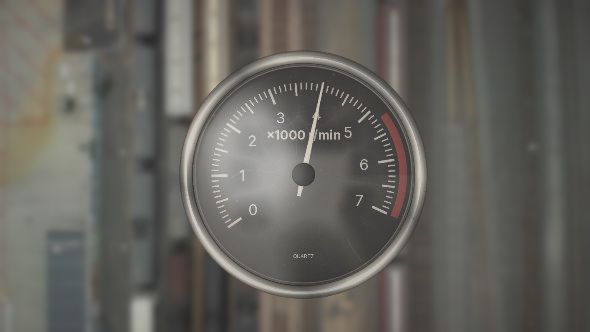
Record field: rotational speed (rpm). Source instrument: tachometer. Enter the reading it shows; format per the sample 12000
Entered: 4000
